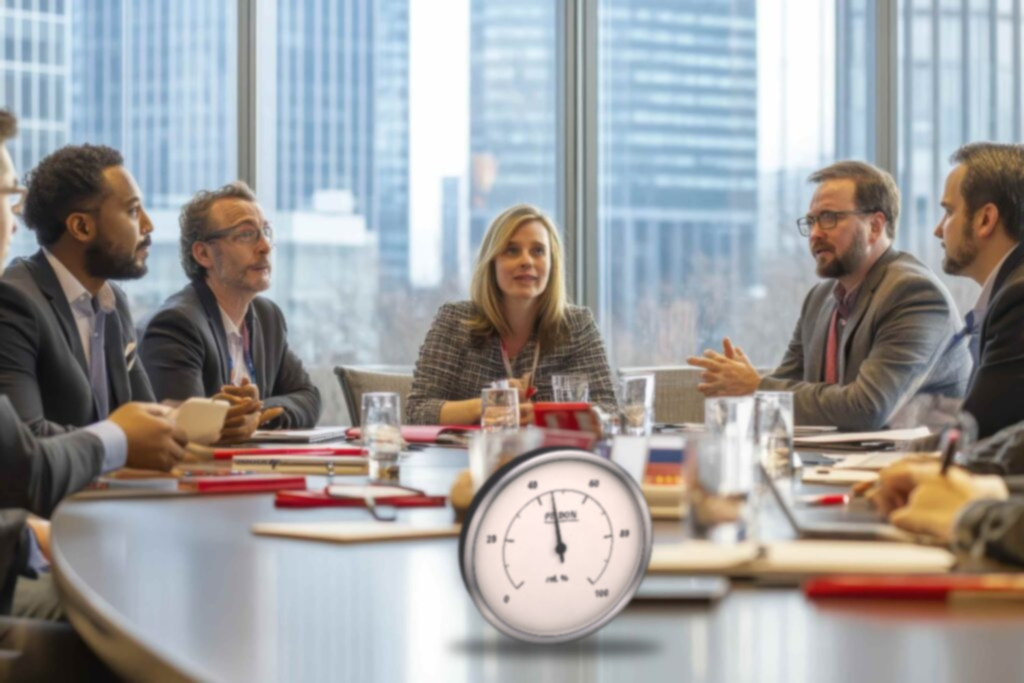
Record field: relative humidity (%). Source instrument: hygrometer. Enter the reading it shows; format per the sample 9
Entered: 45
